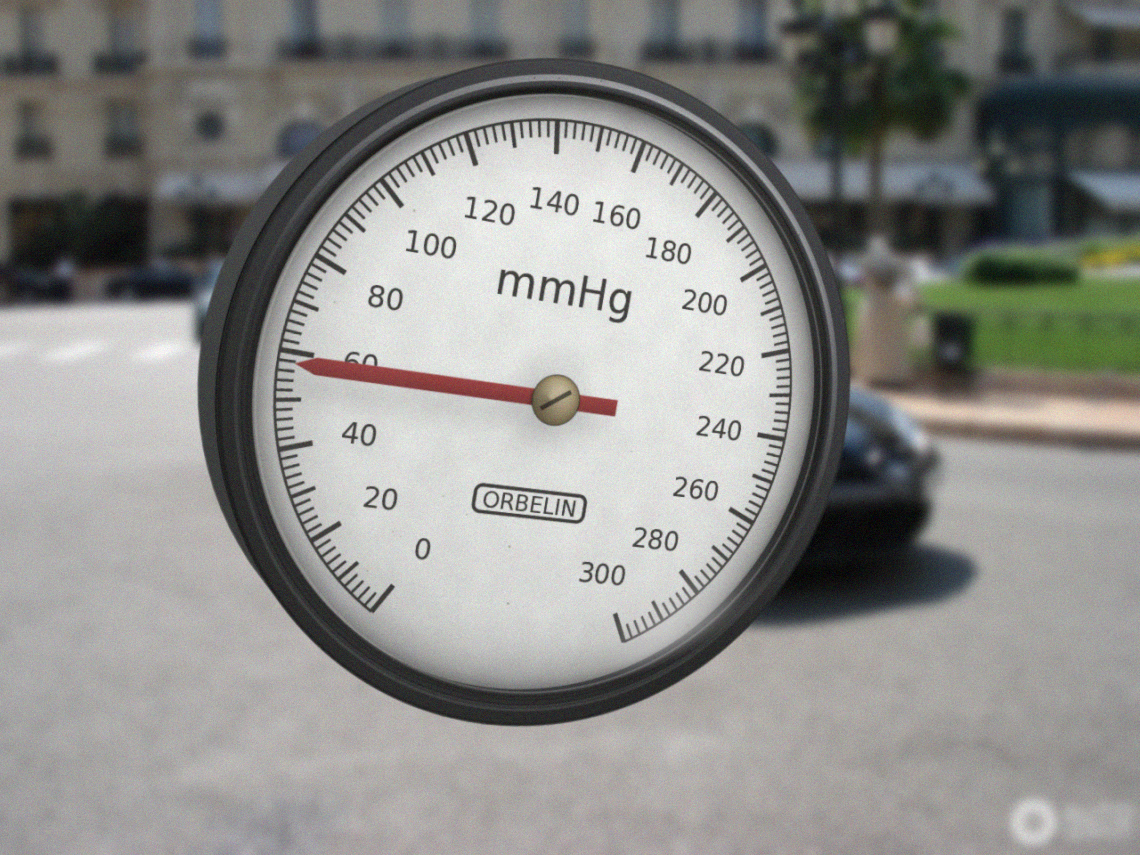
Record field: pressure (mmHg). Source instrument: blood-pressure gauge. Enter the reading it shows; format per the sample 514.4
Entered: 58
